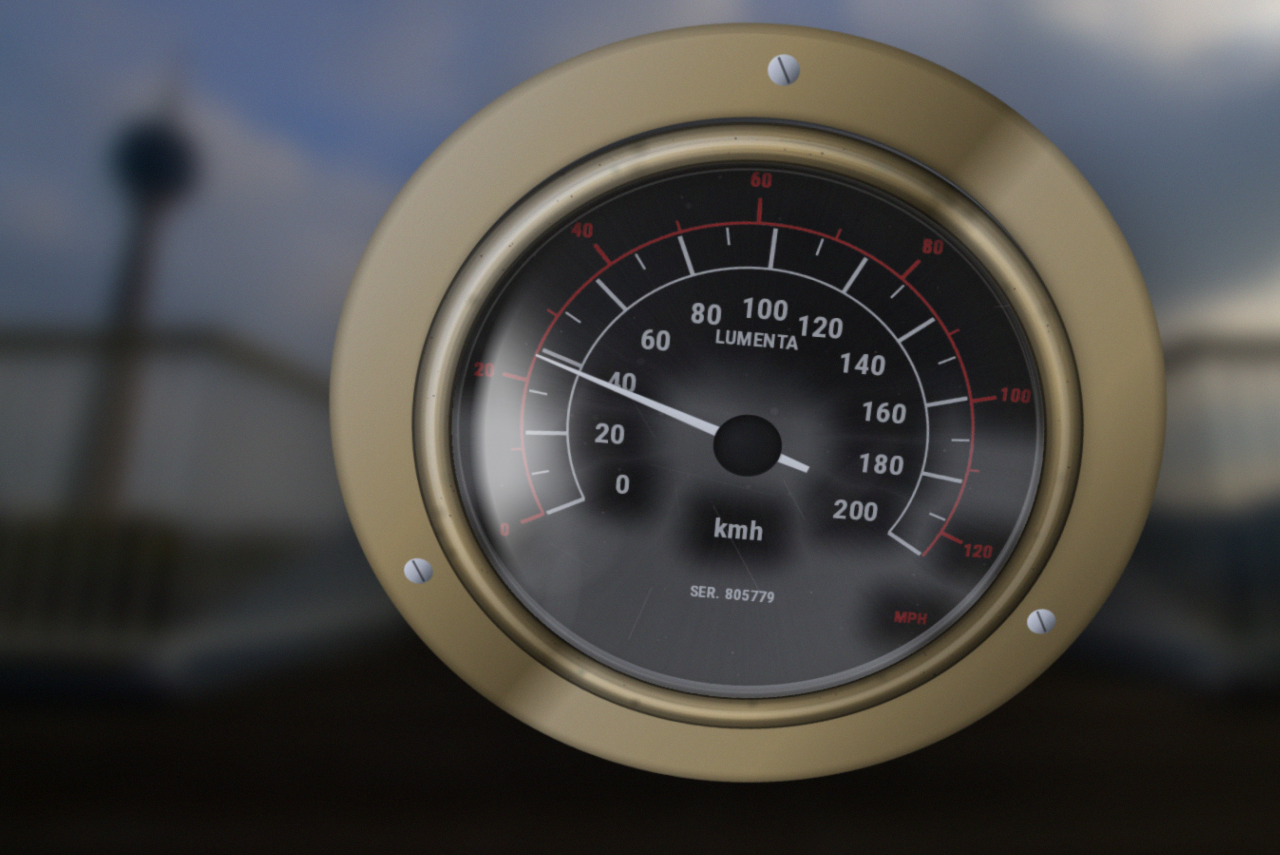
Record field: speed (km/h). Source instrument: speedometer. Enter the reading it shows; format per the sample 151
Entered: 40
